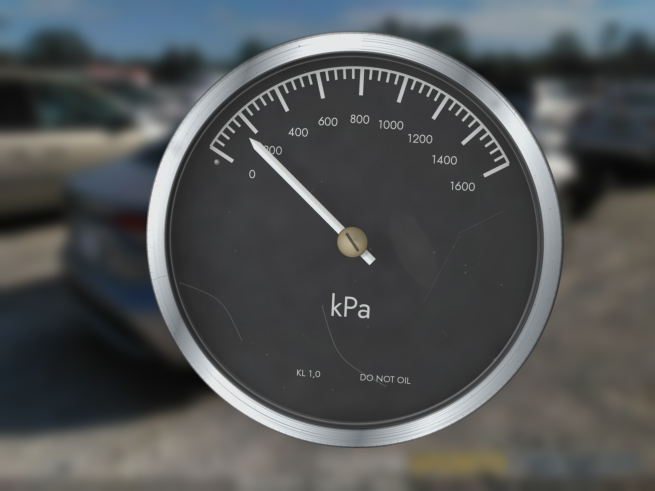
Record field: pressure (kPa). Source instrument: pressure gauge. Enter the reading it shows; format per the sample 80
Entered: 160
